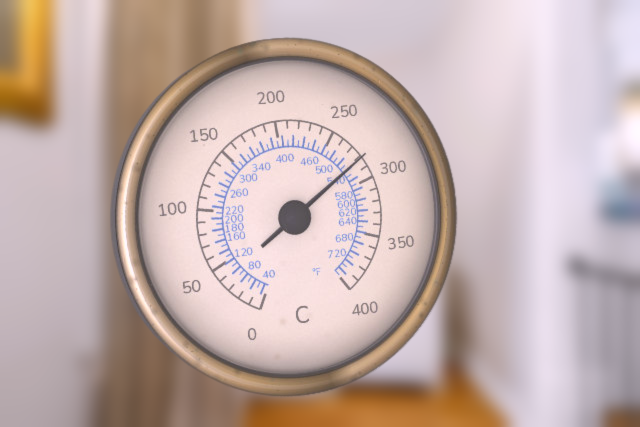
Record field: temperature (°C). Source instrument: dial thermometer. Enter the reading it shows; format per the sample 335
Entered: 280
